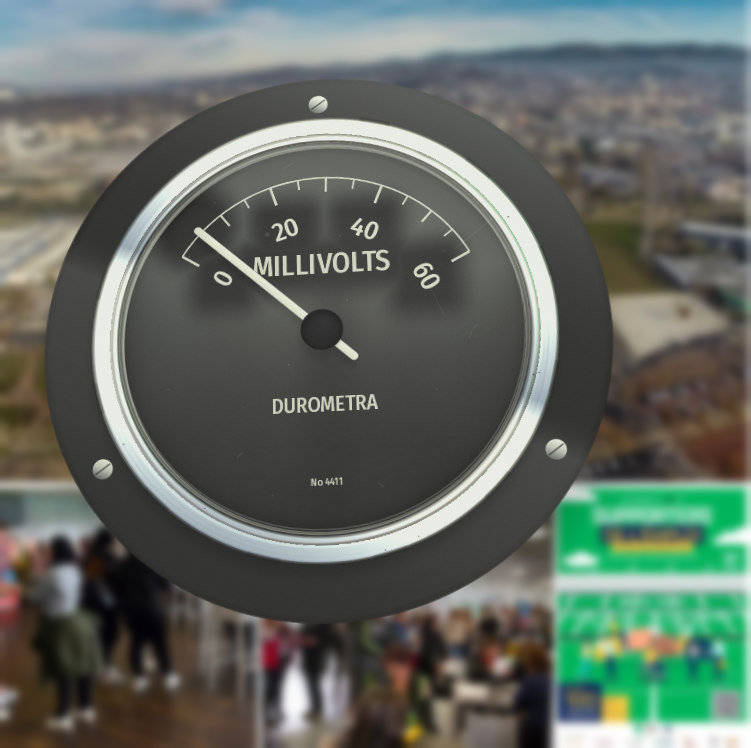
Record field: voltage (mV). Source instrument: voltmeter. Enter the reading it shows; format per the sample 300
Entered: 5
